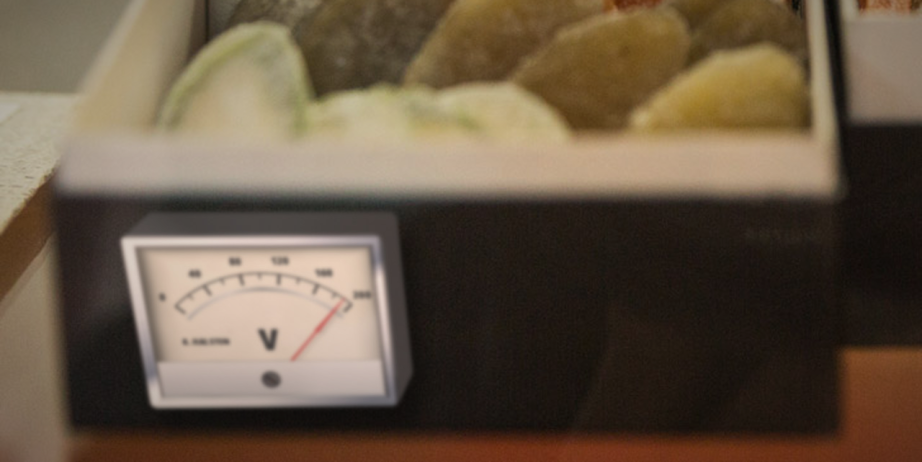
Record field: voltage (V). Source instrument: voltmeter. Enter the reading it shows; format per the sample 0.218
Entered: 190
